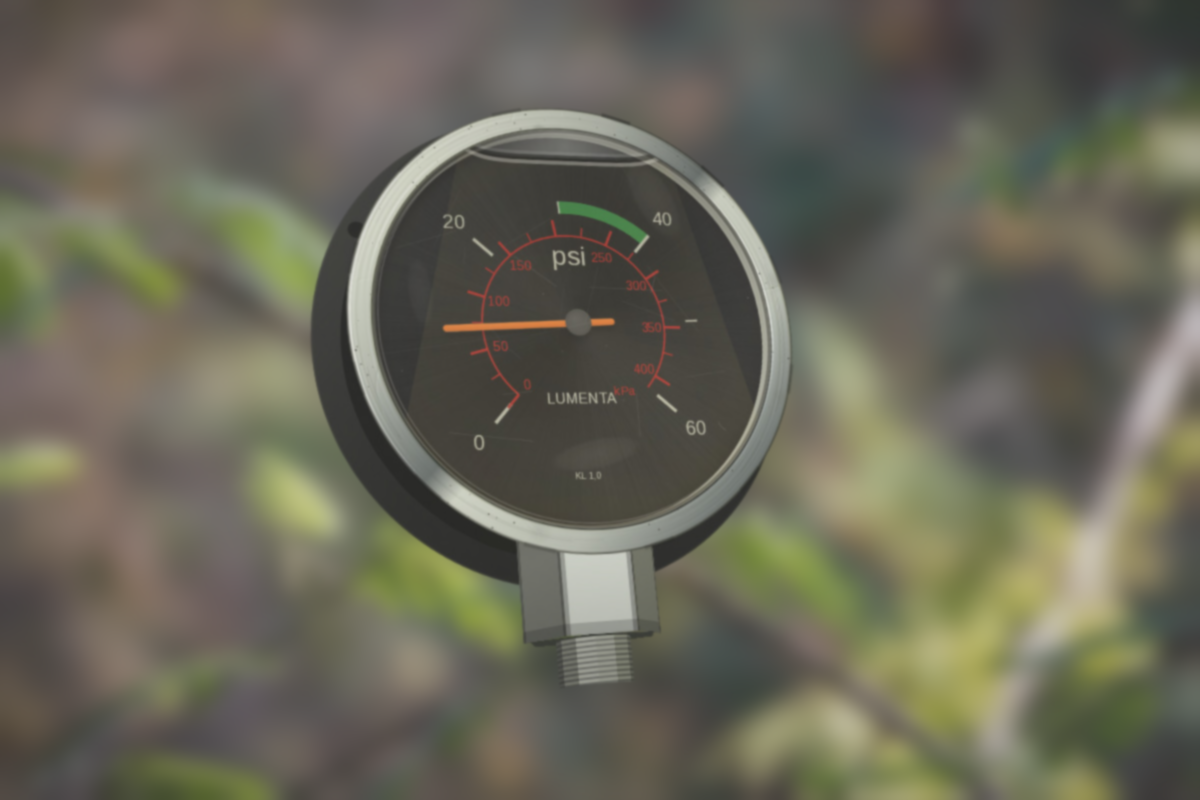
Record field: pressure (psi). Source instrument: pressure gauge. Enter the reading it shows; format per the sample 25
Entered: 10
